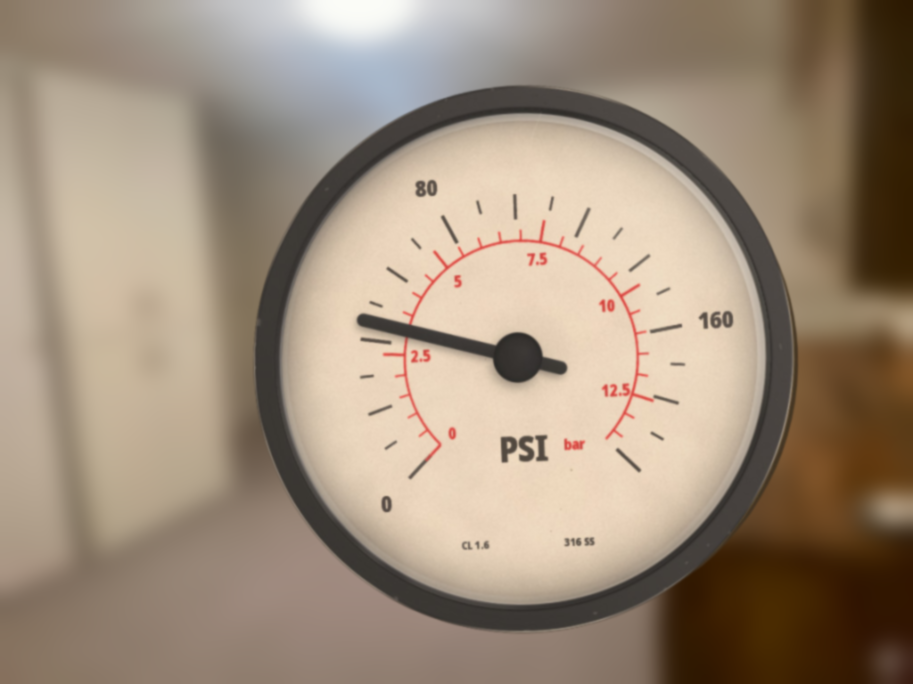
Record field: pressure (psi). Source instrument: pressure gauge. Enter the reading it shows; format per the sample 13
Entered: 45
